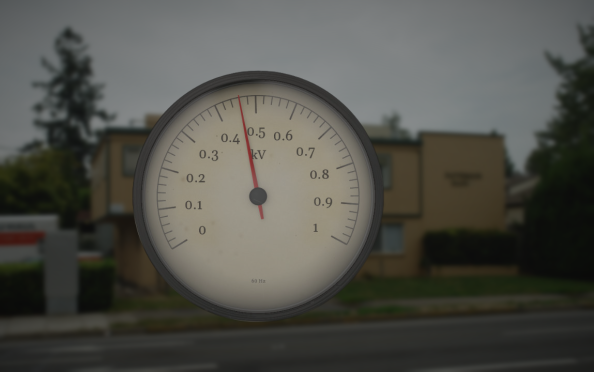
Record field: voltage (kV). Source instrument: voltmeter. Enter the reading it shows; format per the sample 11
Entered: 0.46
